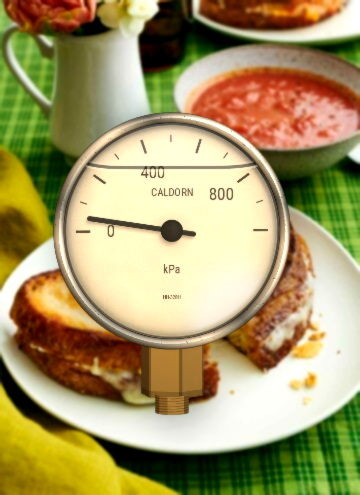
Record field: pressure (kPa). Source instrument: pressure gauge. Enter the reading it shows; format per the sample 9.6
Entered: 50
